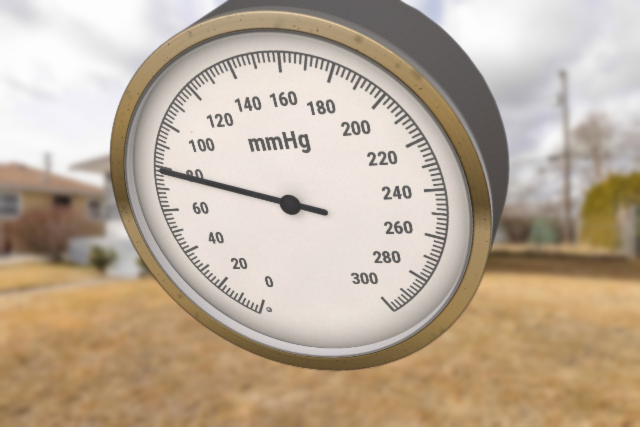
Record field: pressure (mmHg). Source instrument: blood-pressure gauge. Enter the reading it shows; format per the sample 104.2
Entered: 80
